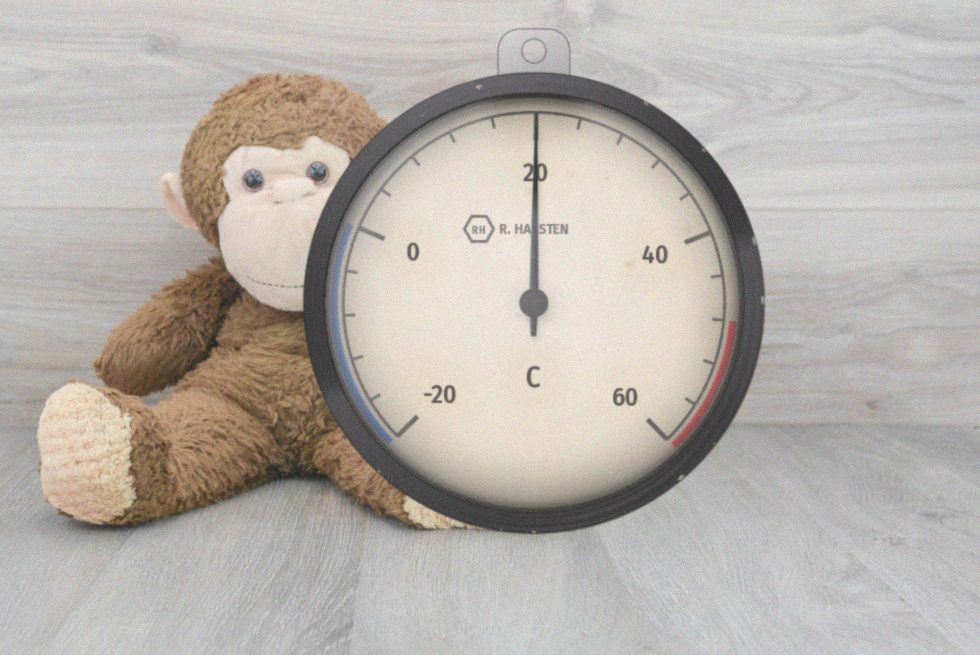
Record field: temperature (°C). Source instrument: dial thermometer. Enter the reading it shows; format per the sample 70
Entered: 20
